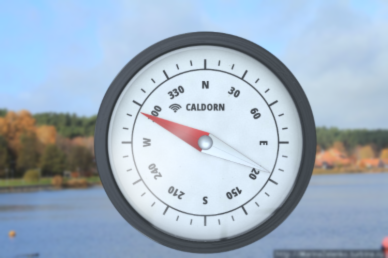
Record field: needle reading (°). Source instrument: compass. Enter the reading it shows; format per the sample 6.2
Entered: 295
